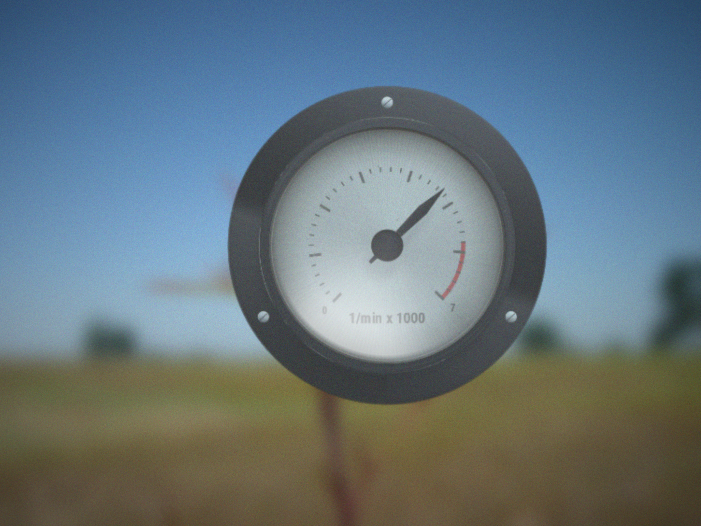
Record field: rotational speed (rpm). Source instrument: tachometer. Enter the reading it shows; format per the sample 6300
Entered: 4700
